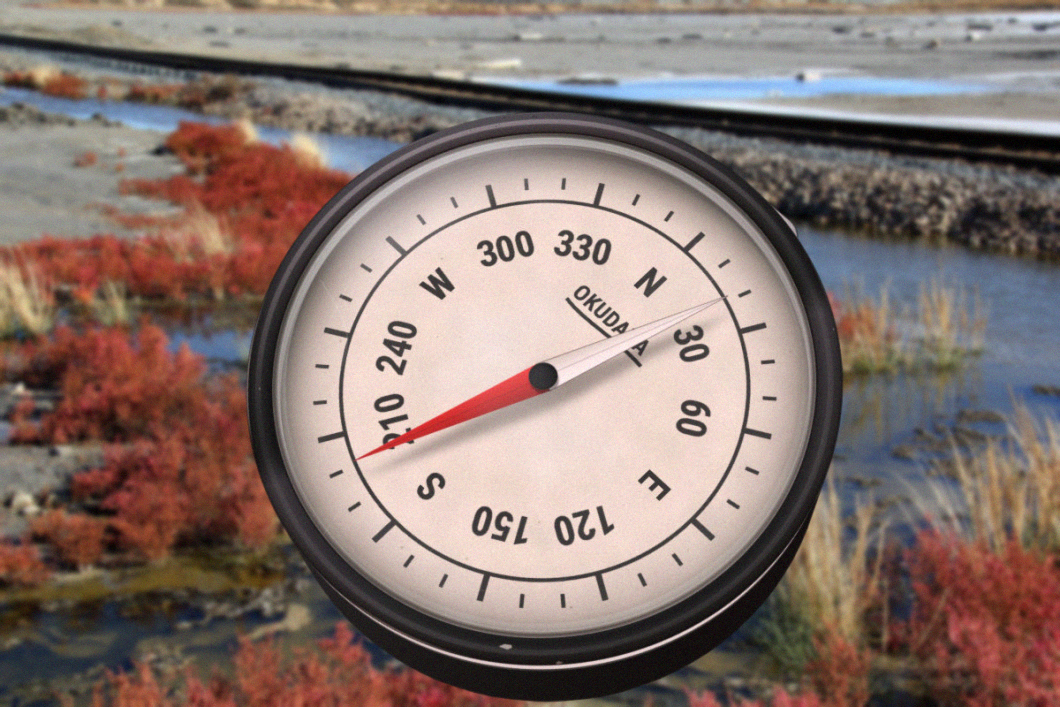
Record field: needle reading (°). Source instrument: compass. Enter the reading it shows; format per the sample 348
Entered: 200
